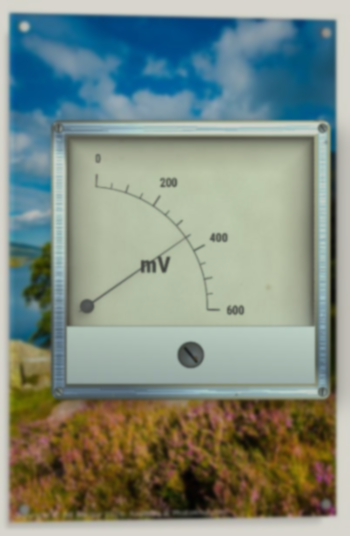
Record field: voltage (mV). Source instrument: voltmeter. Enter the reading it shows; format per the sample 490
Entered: 350
